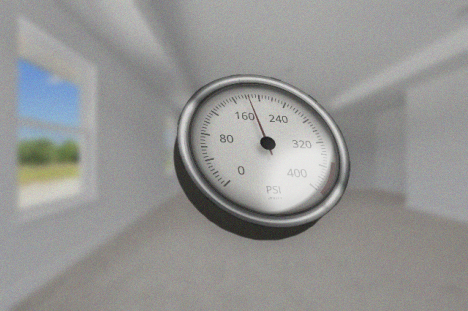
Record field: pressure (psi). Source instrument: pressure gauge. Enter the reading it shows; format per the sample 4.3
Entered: 180
